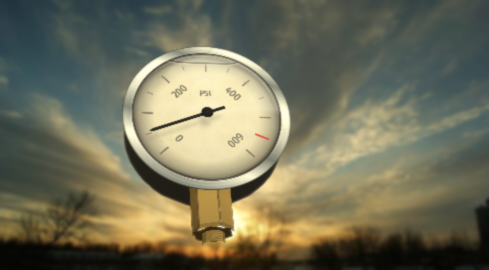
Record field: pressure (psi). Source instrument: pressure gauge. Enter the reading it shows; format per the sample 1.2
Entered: 50
